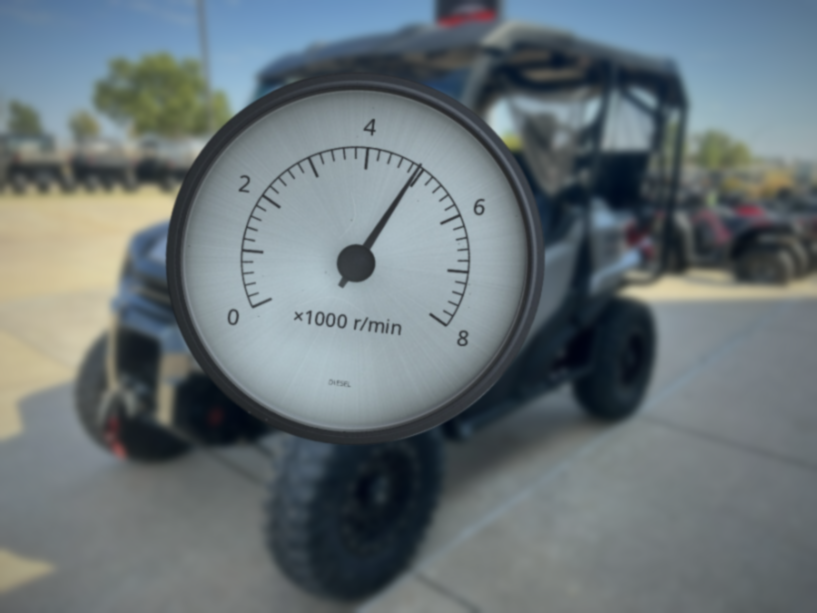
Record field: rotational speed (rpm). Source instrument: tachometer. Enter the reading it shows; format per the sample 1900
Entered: 4900
